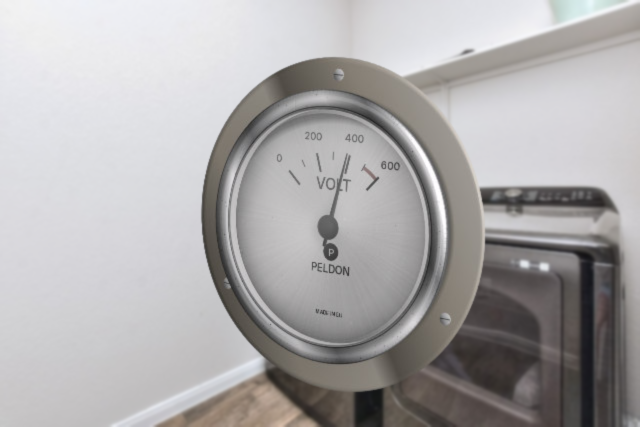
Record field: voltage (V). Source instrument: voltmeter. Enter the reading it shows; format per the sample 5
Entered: 400
